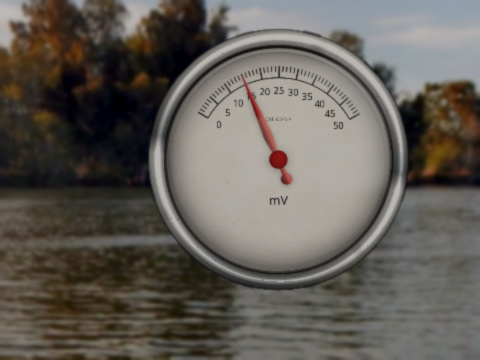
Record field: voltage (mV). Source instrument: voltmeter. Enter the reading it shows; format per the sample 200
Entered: 15
